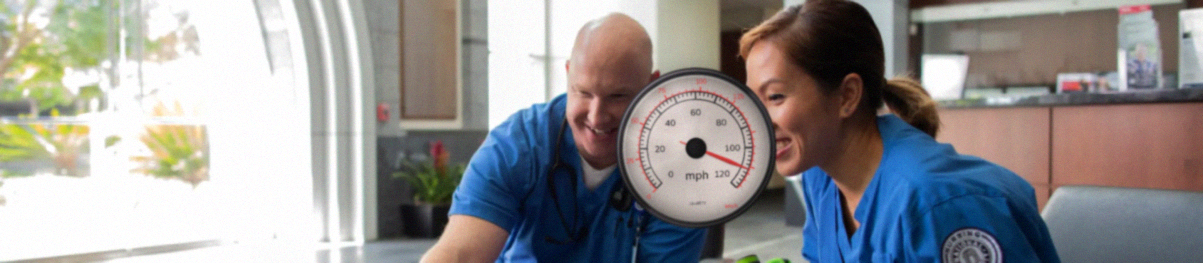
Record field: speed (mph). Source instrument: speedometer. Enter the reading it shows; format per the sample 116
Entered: 110
